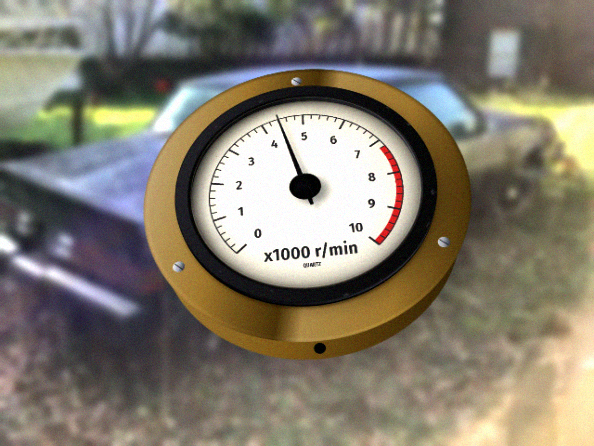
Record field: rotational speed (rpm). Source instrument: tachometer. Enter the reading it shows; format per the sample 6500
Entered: 4400
